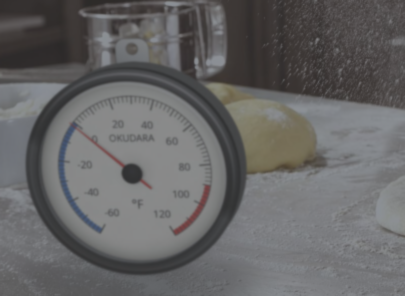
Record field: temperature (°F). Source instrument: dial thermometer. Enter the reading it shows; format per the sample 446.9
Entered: 0
